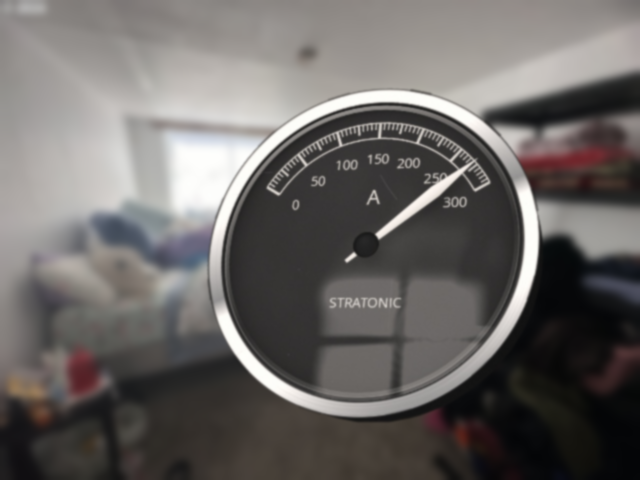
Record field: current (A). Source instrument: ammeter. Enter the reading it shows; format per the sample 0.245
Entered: 275
